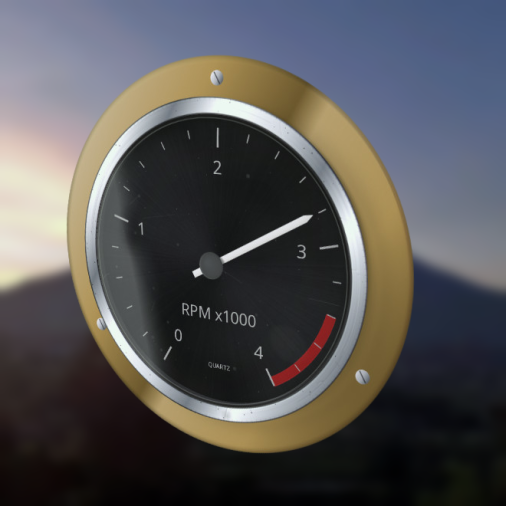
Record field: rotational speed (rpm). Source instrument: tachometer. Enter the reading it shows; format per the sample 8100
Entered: 2800
